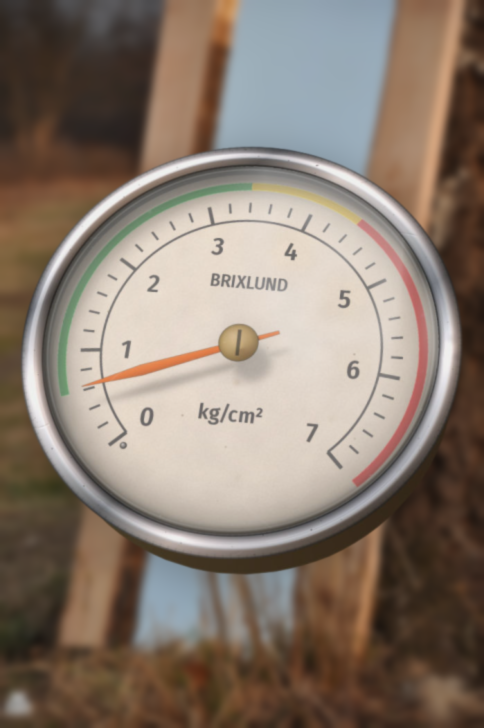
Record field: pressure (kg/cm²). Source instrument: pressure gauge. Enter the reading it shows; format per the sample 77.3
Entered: 0.6
